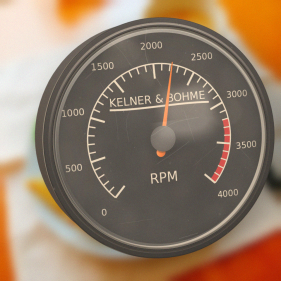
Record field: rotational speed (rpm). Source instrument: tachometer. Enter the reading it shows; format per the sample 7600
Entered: 2200
